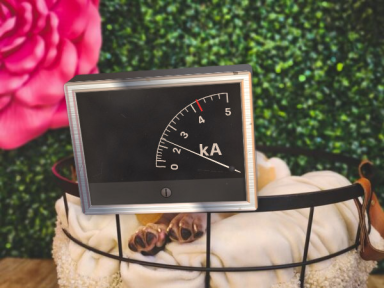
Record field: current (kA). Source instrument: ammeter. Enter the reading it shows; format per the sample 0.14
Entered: 2.4
